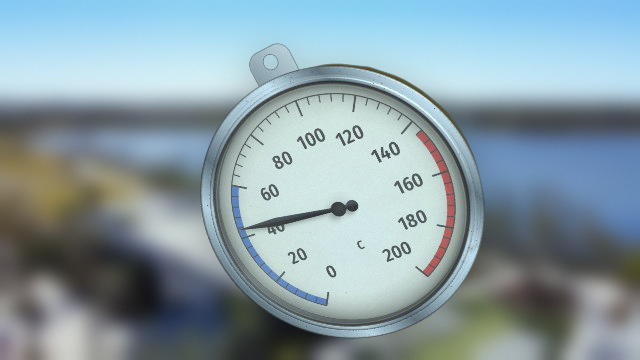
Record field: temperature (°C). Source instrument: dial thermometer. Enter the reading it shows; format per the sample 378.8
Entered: 44
